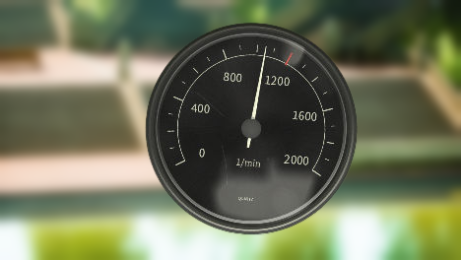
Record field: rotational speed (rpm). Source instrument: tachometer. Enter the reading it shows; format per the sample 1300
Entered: 1050
